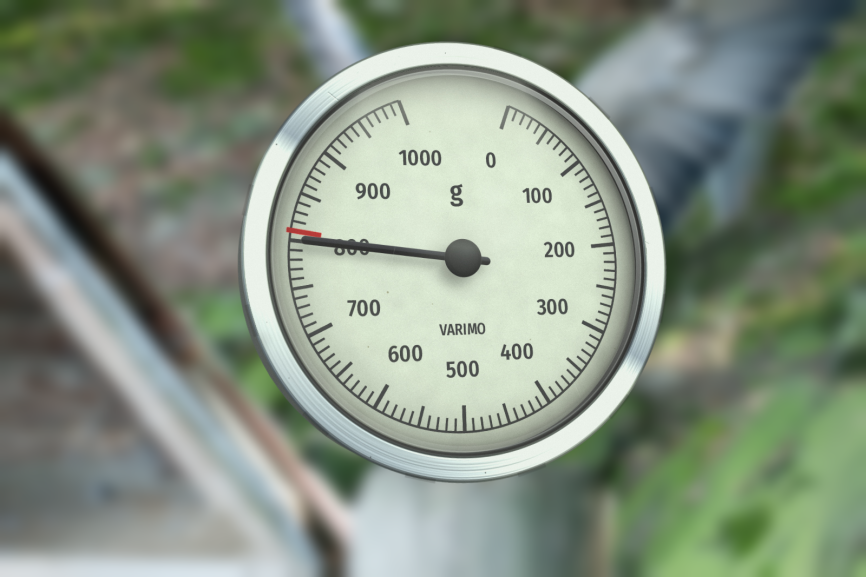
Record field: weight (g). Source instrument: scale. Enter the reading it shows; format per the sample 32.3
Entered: 800
